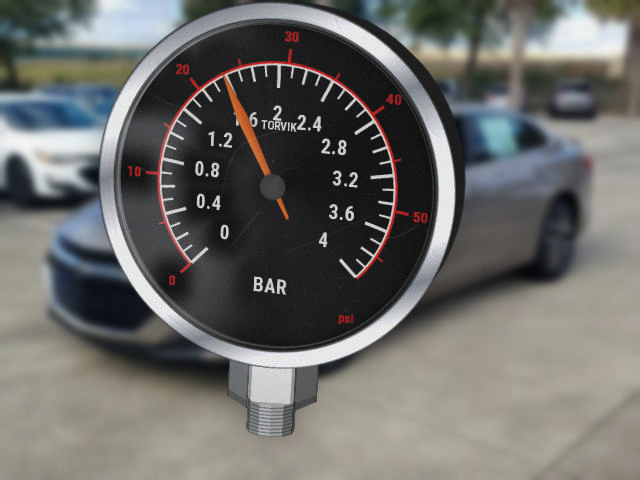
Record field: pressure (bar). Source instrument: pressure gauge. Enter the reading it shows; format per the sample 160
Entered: 1.6
